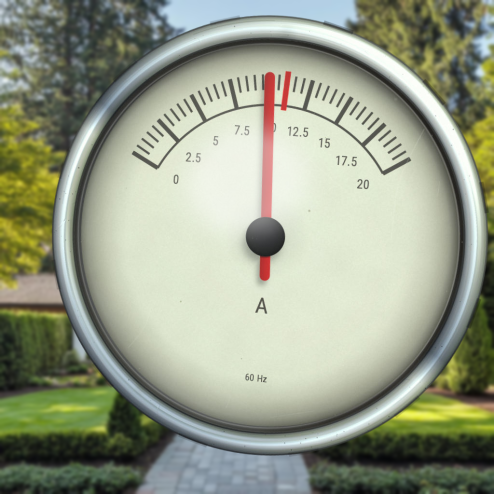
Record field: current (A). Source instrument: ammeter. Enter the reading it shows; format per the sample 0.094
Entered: 10
